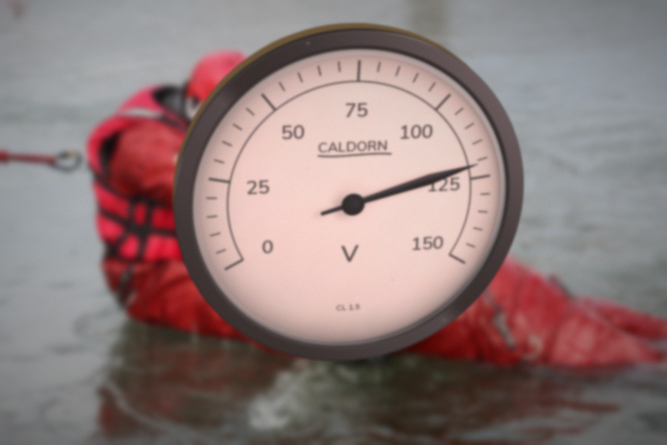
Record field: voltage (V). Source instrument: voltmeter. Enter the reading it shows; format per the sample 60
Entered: 120
